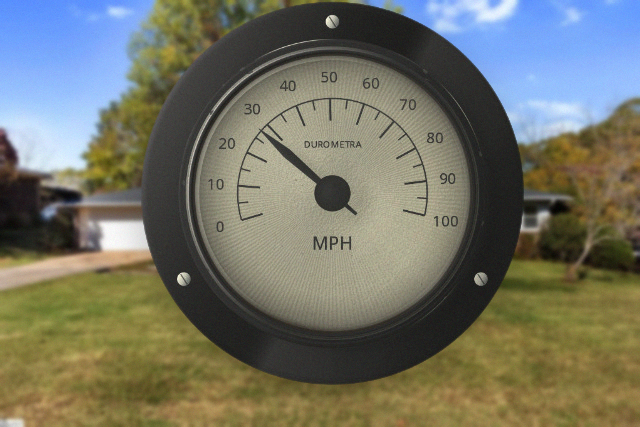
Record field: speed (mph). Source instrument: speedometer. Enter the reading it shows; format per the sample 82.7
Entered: 27.5
